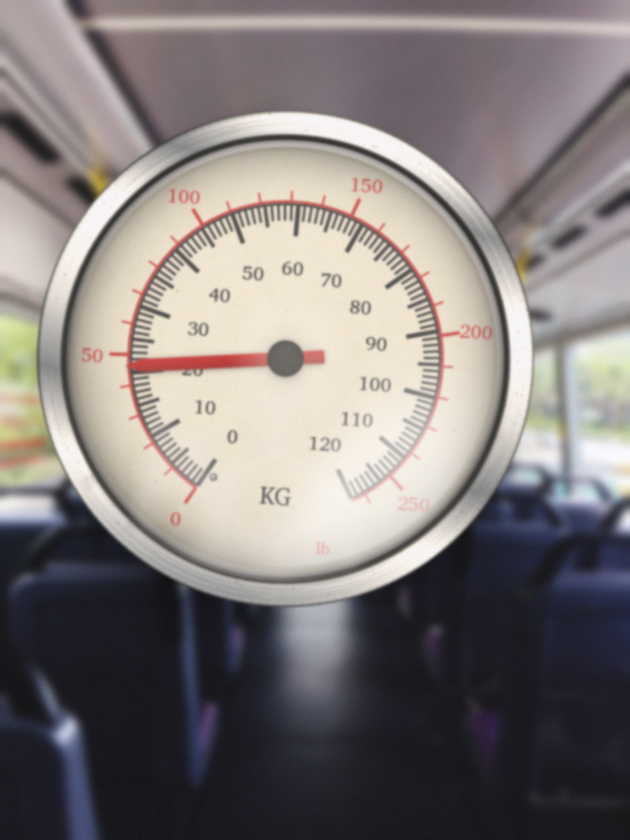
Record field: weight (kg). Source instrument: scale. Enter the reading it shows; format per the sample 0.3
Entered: 21
